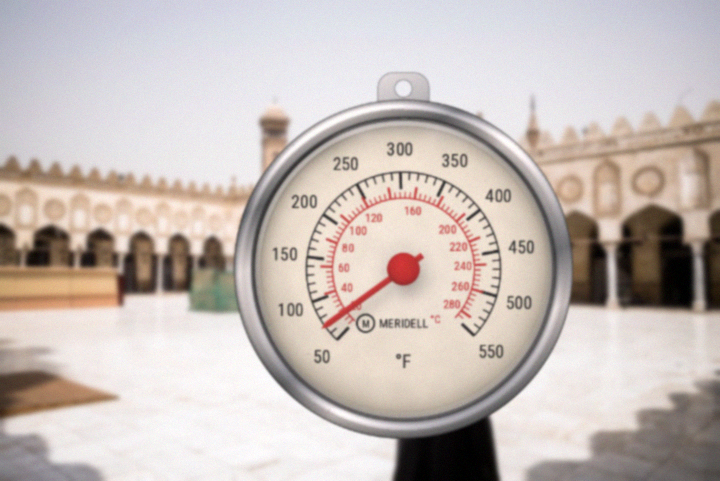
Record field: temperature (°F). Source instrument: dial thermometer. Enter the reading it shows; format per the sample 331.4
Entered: 70
